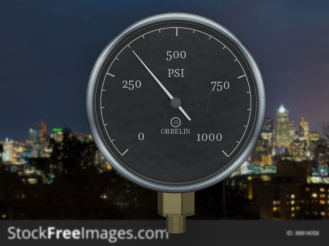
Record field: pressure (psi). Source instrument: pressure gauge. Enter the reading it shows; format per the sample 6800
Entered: 350
